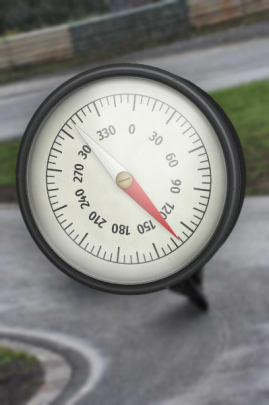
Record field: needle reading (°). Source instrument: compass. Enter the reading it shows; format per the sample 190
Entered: 130
